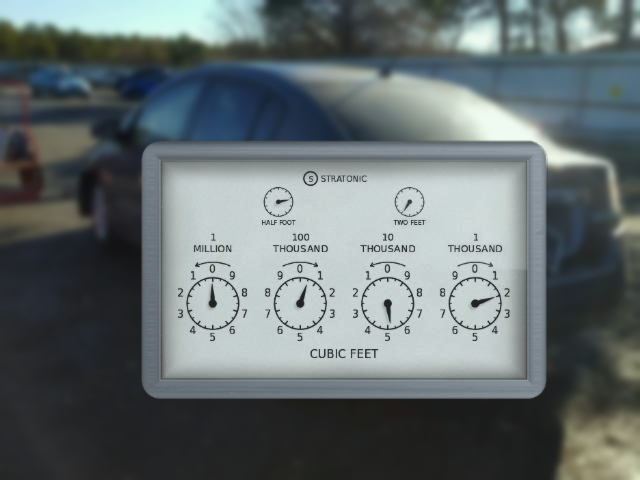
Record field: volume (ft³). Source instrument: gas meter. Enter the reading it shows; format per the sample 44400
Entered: 5200
